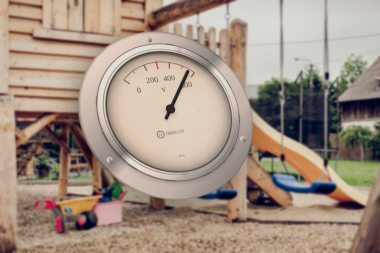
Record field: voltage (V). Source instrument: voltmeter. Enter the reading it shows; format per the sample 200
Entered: 550
